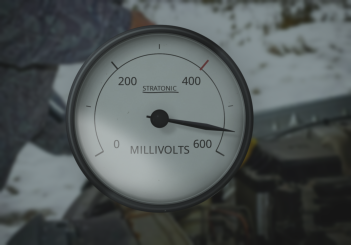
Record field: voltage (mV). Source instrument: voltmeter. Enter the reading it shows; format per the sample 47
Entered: 550
